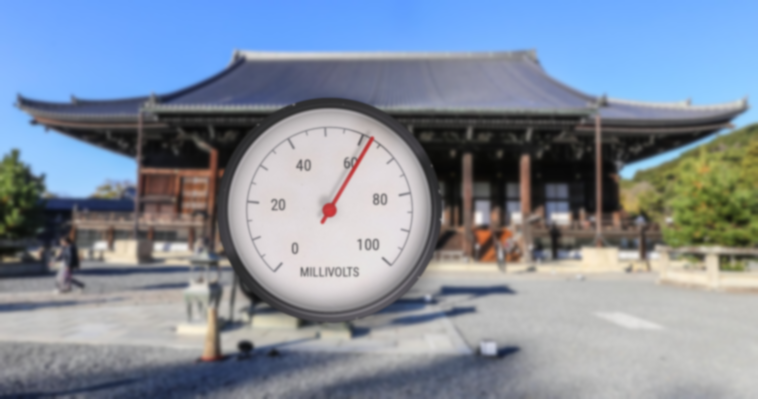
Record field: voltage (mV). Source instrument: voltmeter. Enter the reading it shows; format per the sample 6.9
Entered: 62.5
